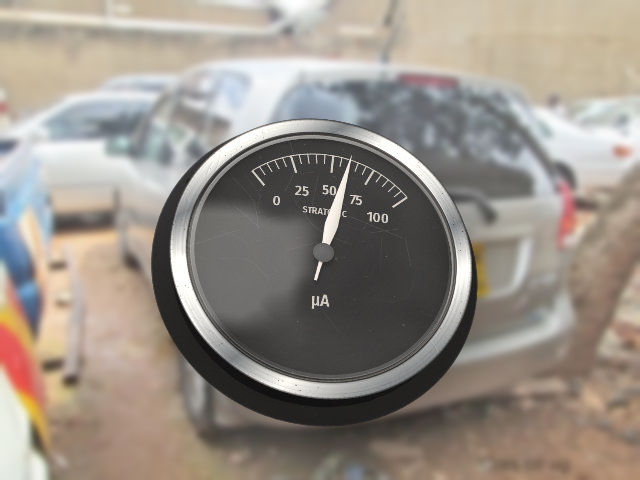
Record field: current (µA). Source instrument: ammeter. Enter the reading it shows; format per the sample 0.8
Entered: 60
